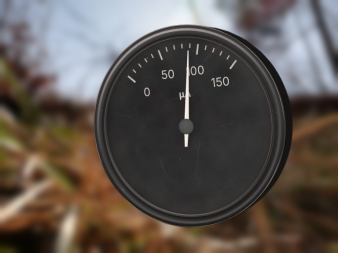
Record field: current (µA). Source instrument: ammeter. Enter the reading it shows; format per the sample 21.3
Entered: 90
